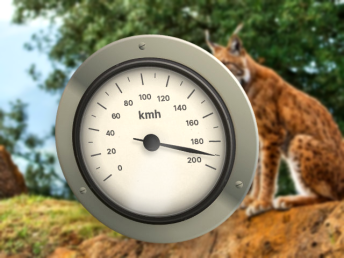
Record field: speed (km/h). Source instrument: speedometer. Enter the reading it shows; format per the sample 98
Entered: 190
